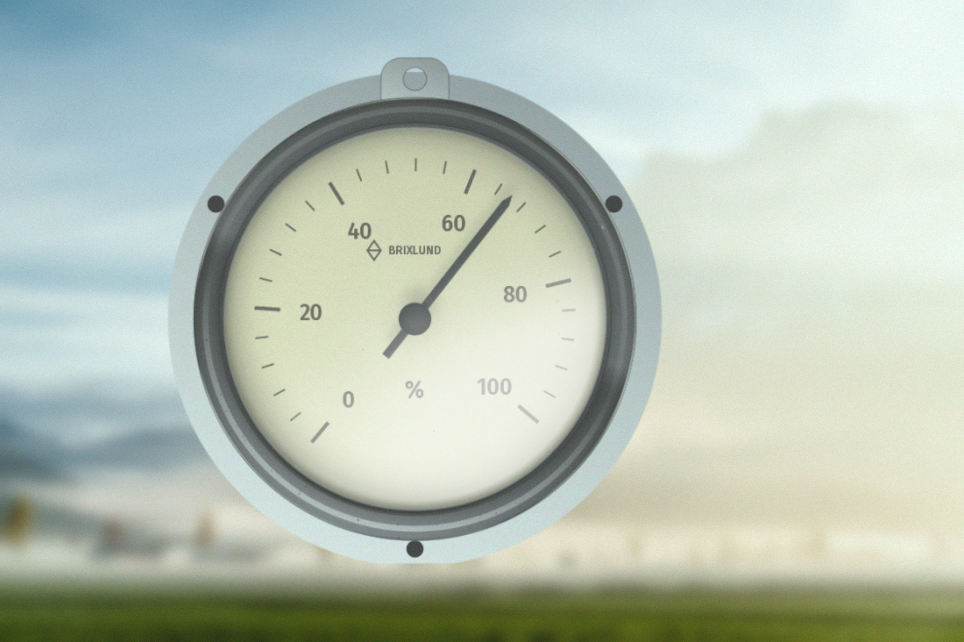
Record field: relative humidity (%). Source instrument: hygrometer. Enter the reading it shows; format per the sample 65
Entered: 66
